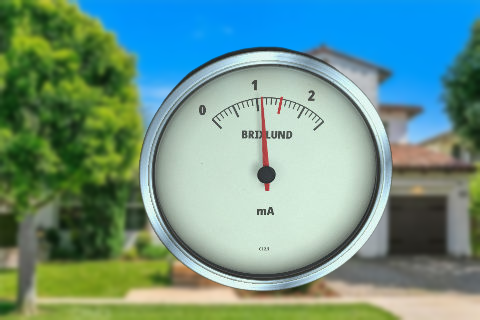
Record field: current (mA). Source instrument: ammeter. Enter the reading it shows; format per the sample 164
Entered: 1.1
